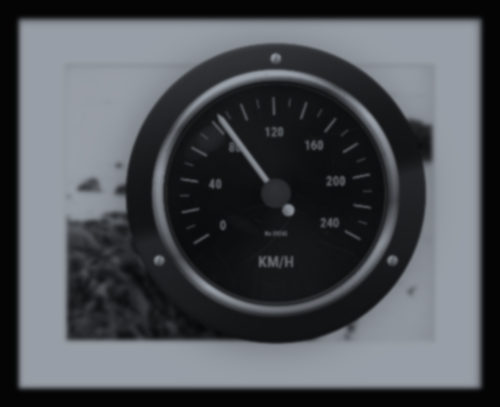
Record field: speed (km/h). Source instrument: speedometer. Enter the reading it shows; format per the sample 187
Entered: 85
